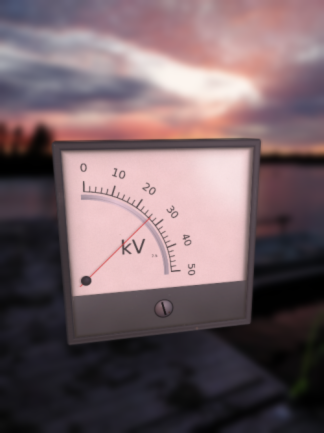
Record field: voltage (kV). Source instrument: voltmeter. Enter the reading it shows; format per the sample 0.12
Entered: 26
